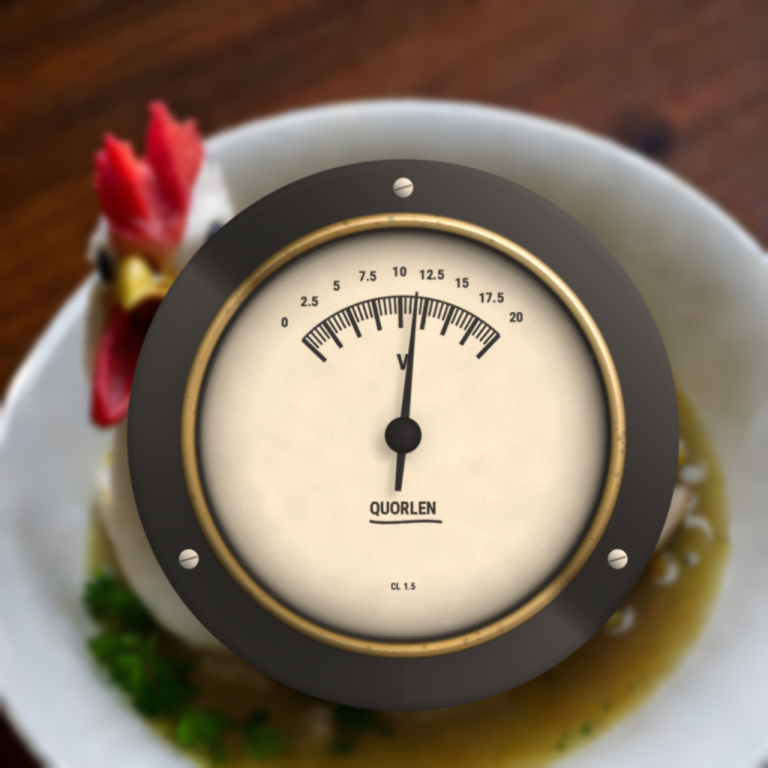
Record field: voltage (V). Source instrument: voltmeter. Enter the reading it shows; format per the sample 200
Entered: 11.5
